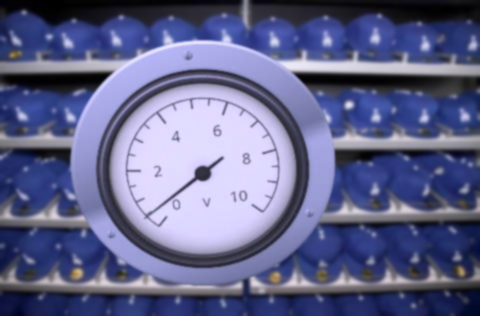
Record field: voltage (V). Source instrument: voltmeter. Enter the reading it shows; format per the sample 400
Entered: 0.5
